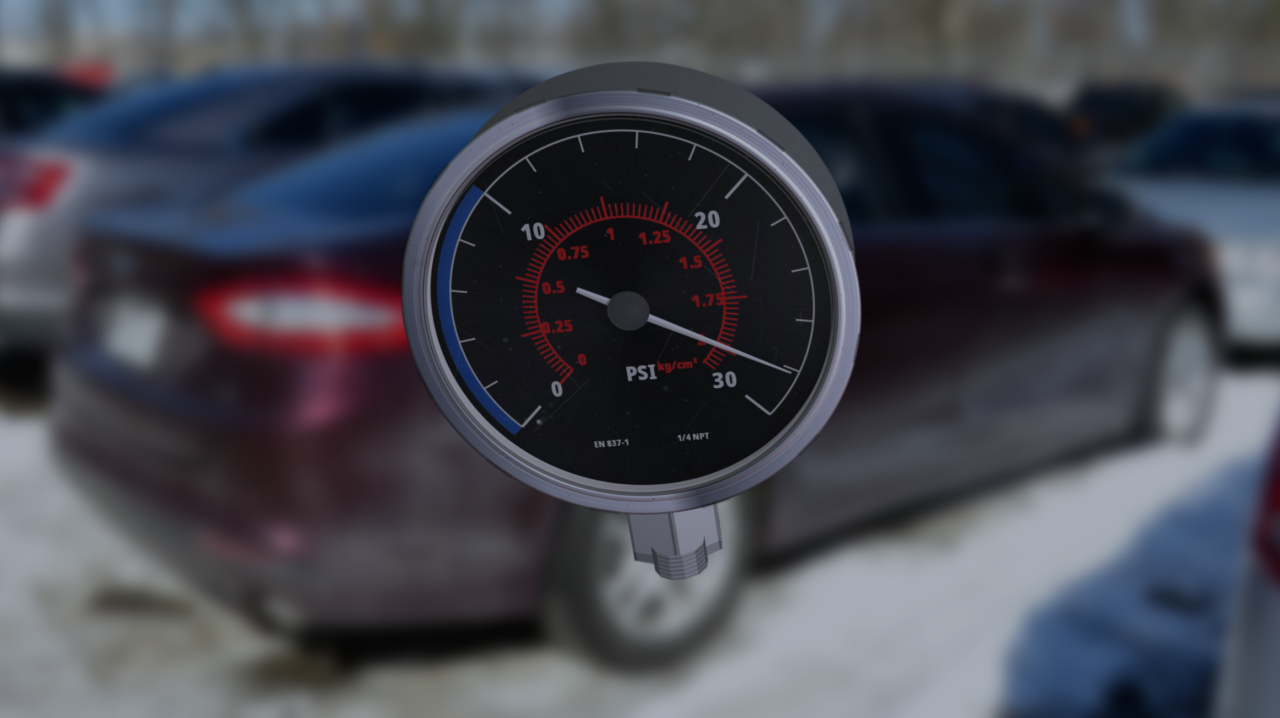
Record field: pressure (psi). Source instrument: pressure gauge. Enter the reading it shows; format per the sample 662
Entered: 28
